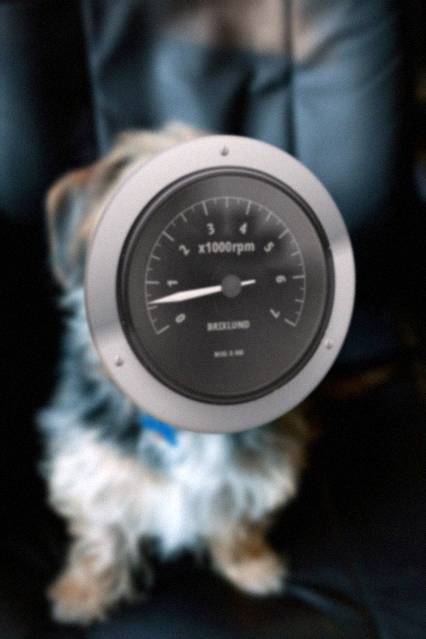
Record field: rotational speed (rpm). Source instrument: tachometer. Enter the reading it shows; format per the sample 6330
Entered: 625
